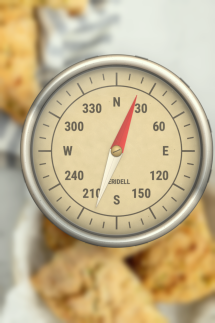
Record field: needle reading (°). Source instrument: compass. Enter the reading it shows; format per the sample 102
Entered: 20
